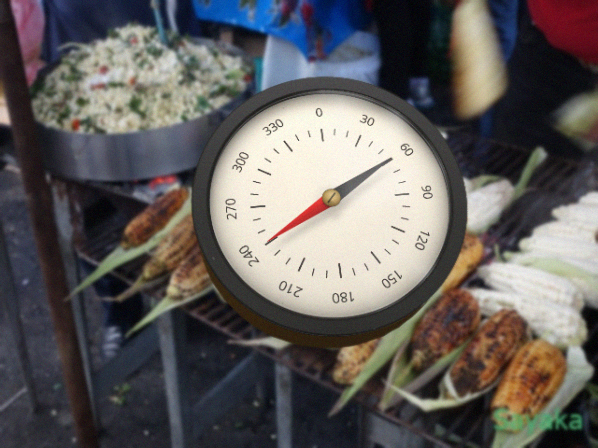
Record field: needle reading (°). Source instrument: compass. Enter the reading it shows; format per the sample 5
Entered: 240
